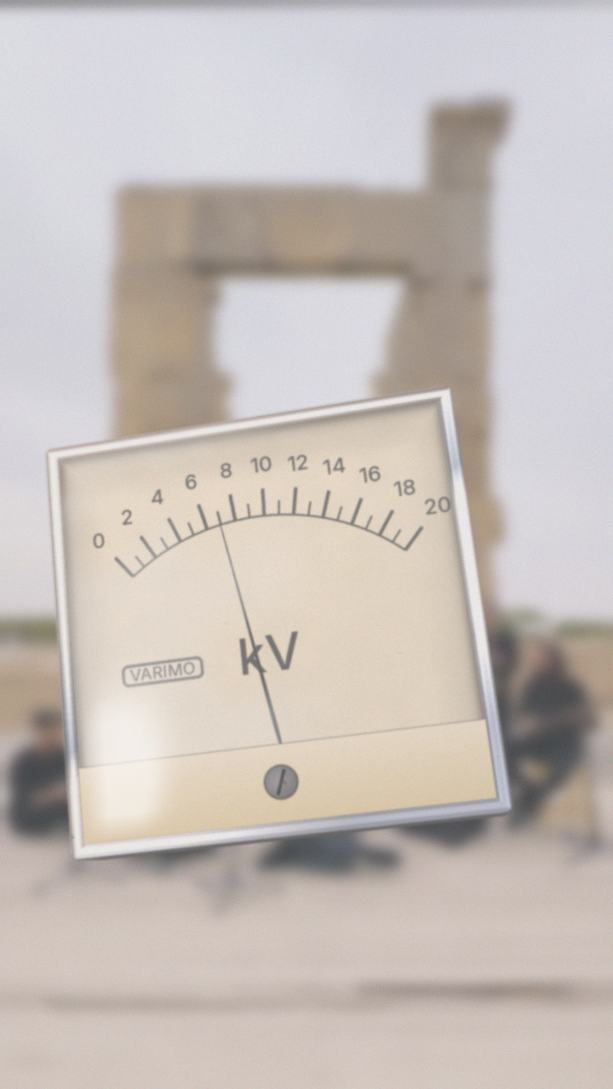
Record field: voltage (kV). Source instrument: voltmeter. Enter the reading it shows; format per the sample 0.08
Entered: 7
